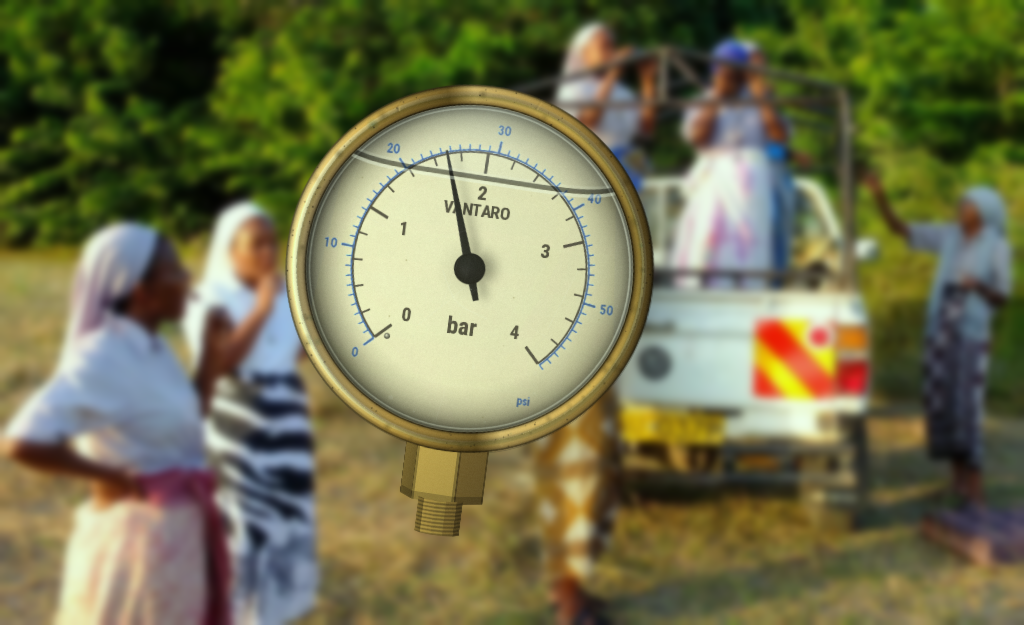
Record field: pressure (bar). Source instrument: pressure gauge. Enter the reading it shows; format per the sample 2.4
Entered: 1.7
